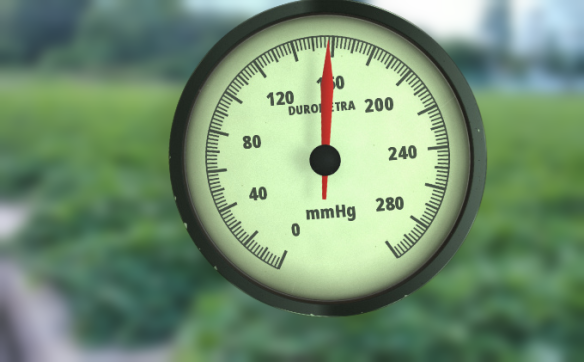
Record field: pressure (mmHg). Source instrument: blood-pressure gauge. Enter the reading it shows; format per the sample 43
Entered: 158
